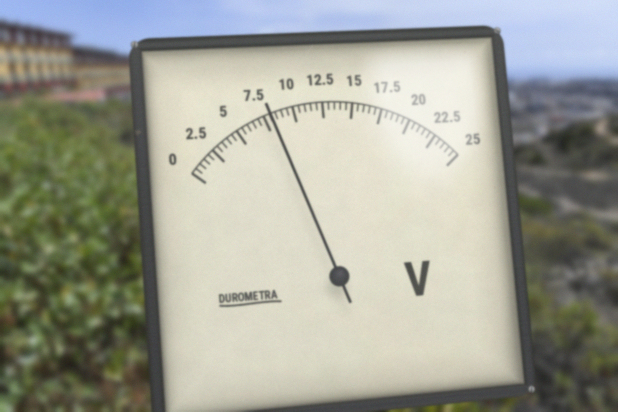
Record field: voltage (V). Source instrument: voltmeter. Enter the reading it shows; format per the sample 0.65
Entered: 8
